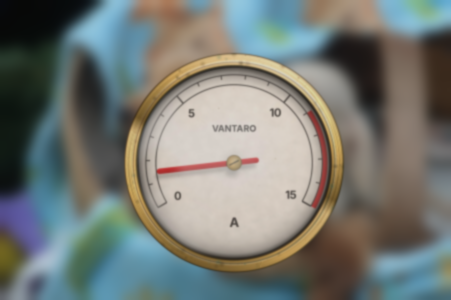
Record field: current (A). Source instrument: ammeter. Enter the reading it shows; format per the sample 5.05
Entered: 1.5
